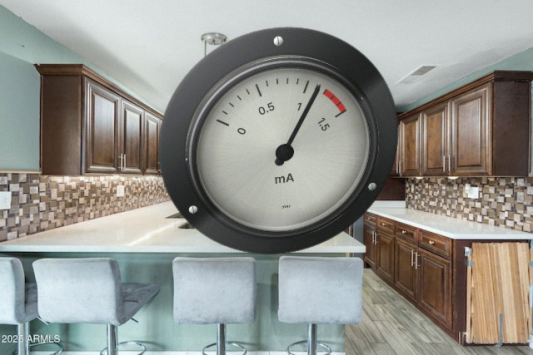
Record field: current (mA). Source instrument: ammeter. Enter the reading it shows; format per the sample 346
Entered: 1.1
